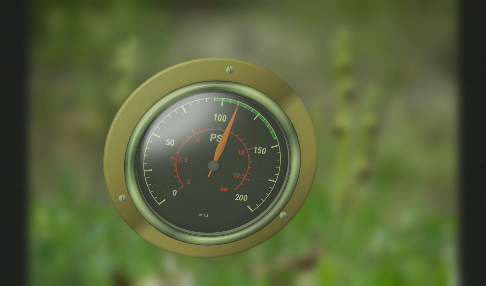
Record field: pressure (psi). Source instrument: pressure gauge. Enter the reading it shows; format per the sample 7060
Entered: 110
